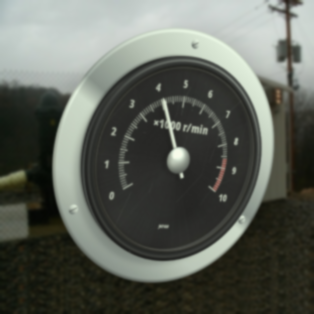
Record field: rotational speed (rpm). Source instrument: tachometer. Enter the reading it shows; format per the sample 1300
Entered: 4000
